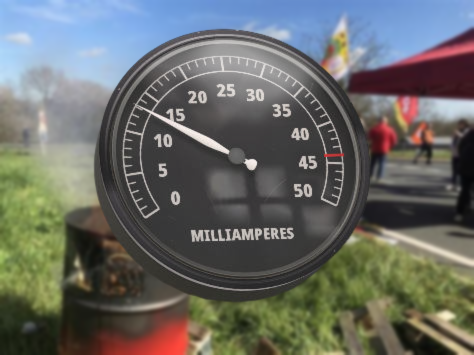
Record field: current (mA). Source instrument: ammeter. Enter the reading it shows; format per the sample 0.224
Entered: 13
